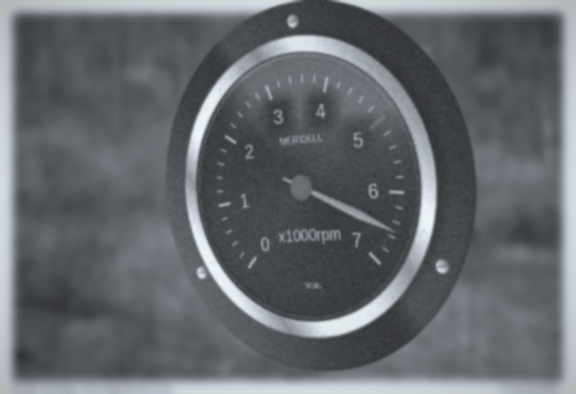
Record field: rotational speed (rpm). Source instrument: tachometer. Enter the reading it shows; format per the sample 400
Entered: 6500
